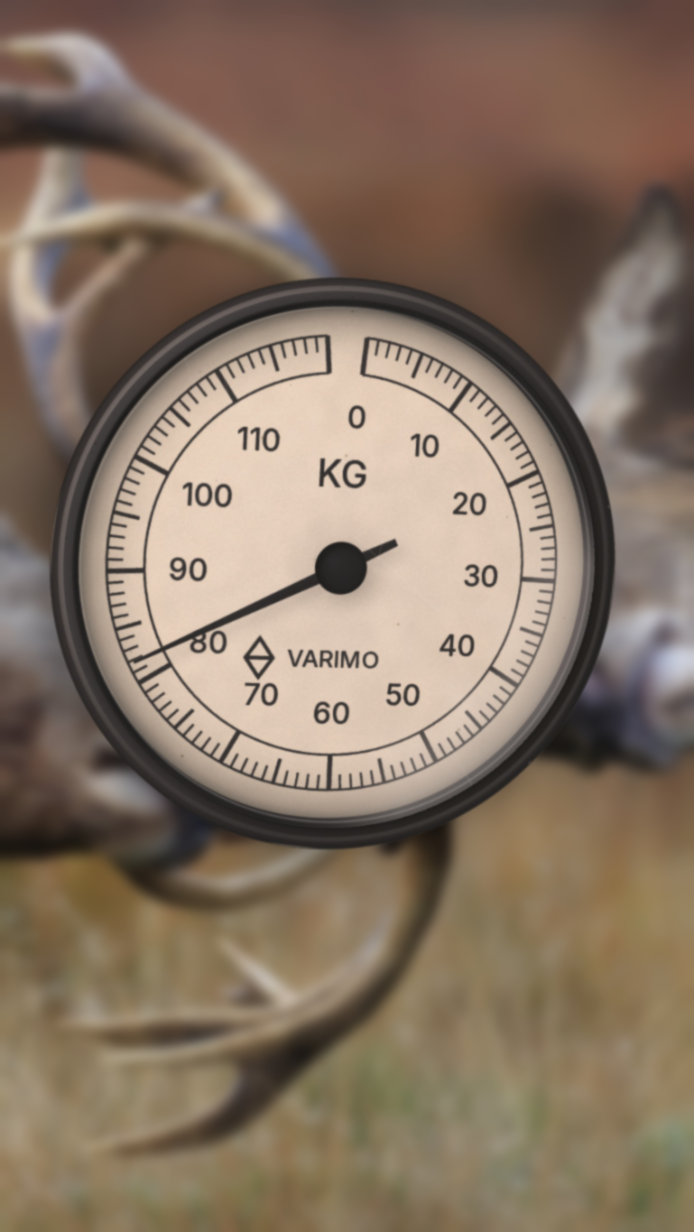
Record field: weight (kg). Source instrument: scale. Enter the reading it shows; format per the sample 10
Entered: 82
